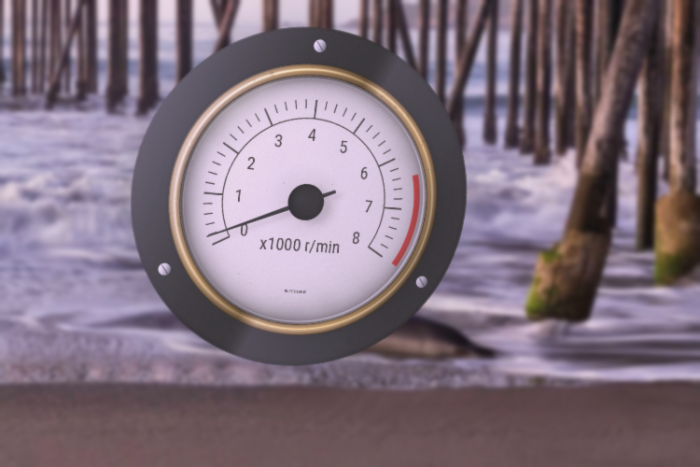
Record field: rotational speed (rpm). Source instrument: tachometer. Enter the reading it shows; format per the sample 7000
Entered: 200
